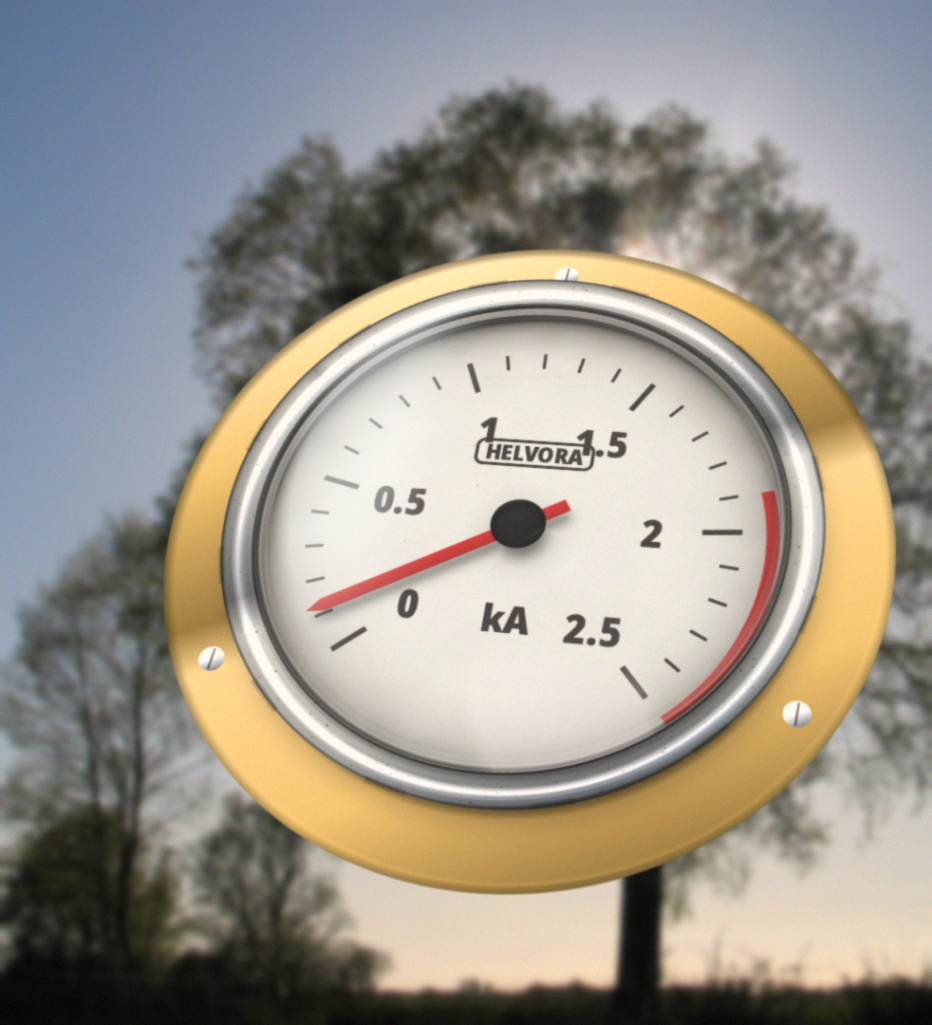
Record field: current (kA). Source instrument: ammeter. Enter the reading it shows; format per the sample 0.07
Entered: 0.1
